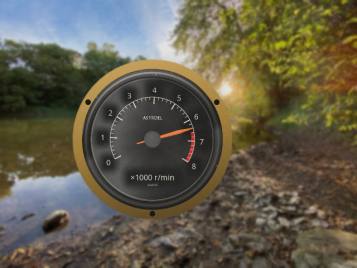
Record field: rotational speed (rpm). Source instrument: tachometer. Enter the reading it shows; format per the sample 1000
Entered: 6400
